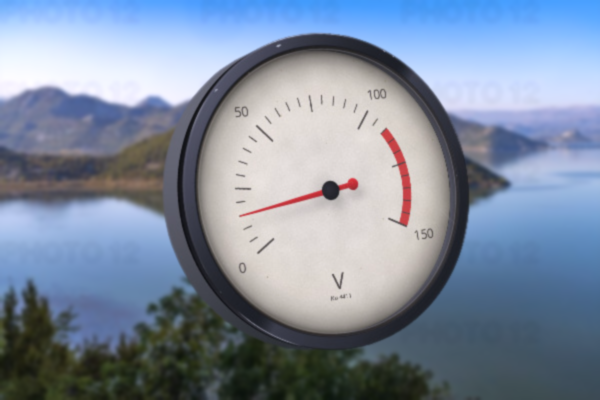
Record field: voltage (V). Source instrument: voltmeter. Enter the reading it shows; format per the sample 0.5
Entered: 15
